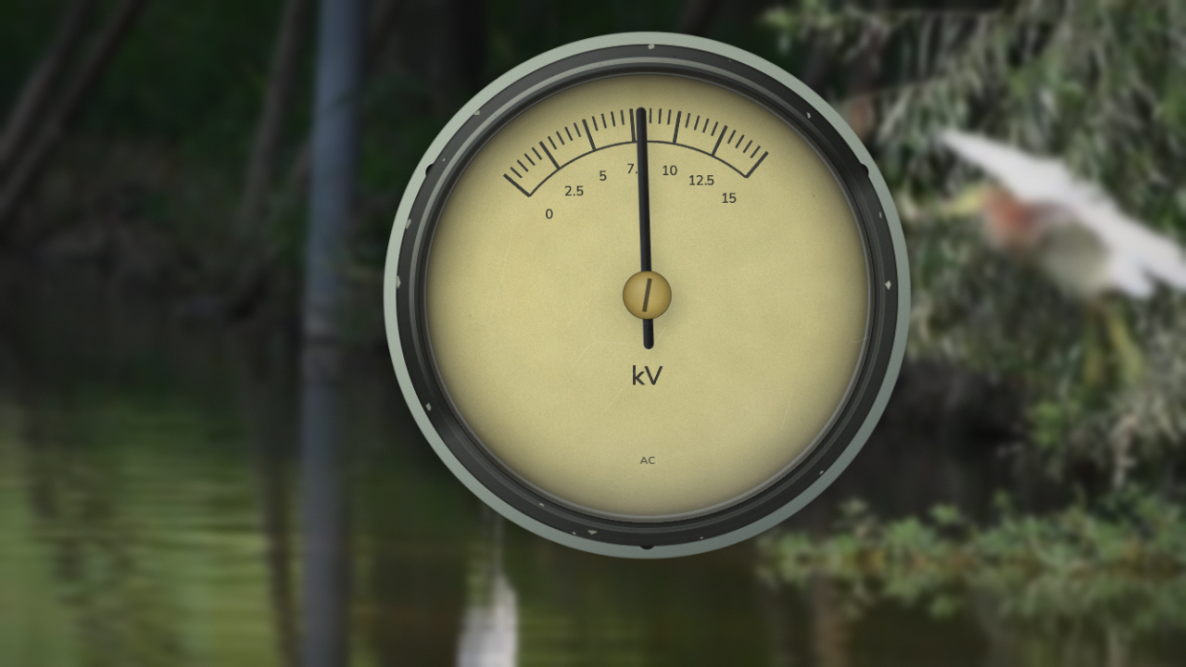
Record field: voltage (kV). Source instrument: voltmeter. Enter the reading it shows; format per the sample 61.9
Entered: 8
